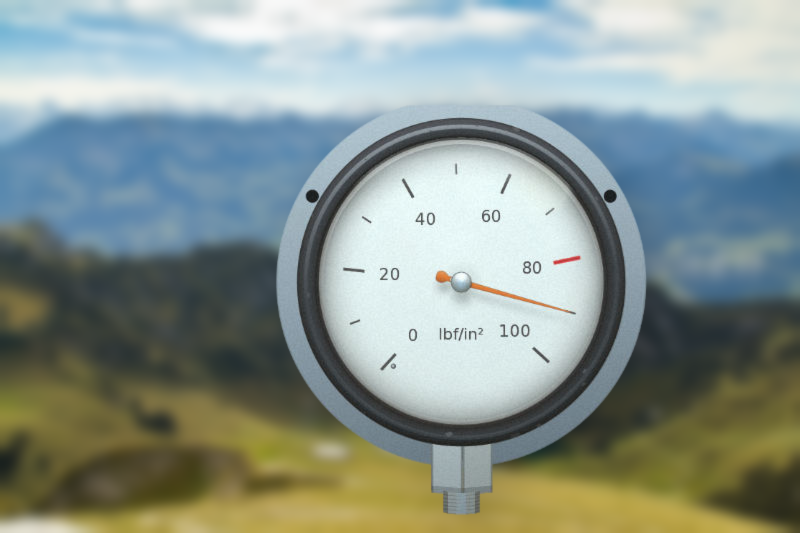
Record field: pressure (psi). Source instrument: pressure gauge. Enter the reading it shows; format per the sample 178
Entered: 90
